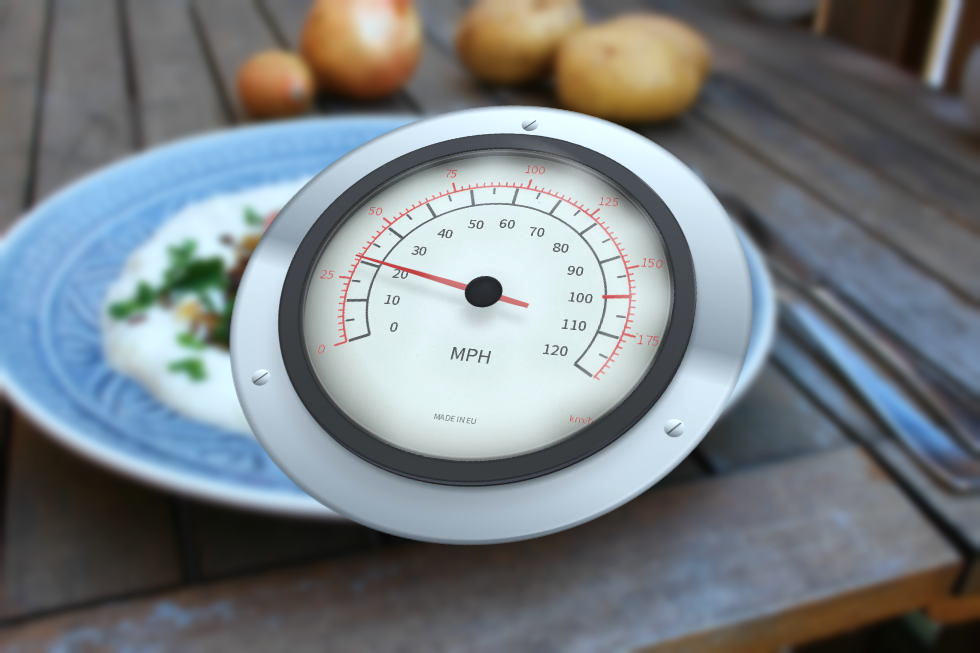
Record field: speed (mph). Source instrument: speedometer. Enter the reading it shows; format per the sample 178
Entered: 20
